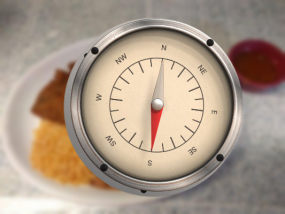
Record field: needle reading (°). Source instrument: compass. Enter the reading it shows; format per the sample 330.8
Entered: 180
